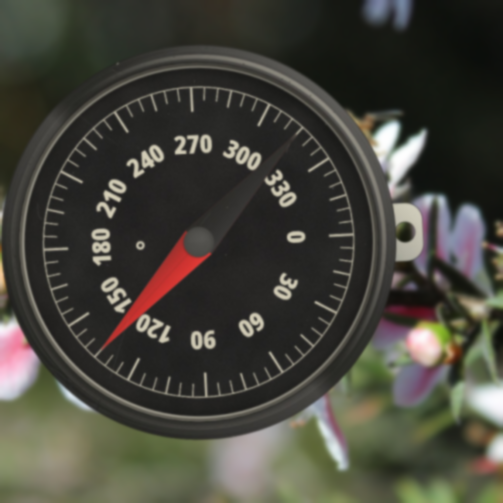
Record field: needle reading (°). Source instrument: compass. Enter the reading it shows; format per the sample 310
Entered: 135
